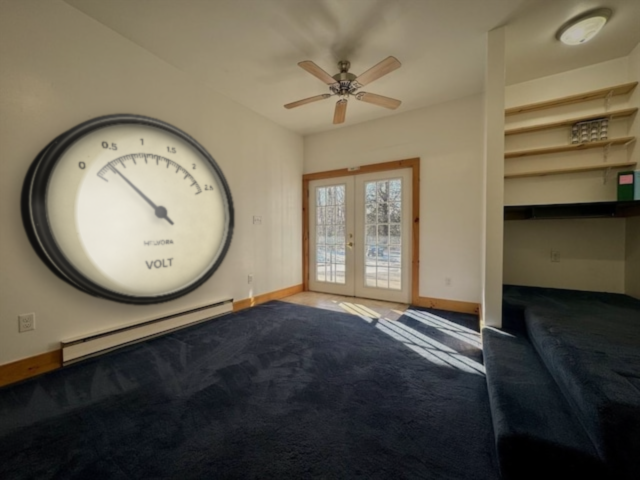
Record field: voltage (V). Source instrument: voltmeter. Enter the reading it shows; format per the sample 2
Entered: 0.25
